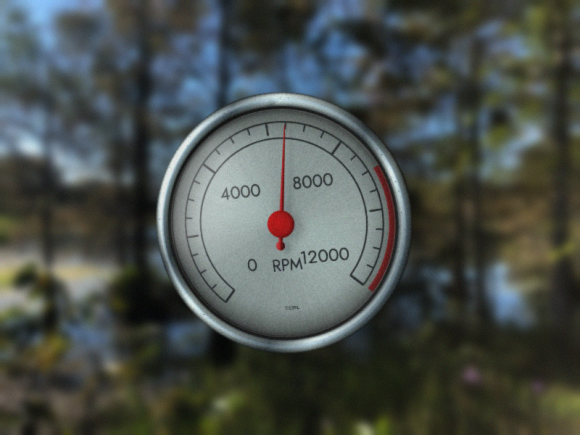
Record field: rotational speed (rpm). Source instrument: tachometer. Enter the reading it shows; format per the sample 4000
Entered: 6500
